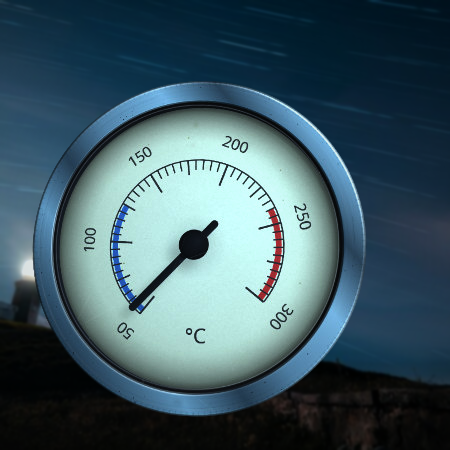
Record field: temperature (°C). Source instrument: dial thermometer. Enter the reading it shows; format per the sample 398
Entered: 55
